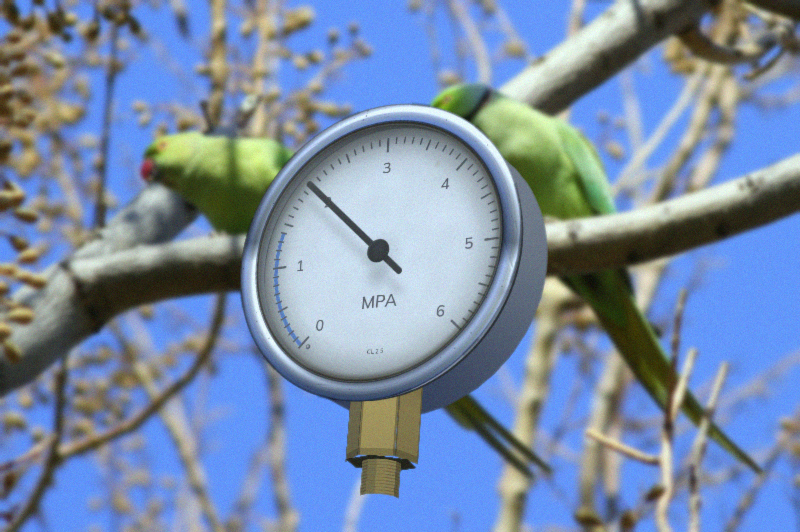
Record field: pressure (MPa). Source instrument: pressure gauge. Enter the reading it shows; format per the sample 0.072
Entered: 2
